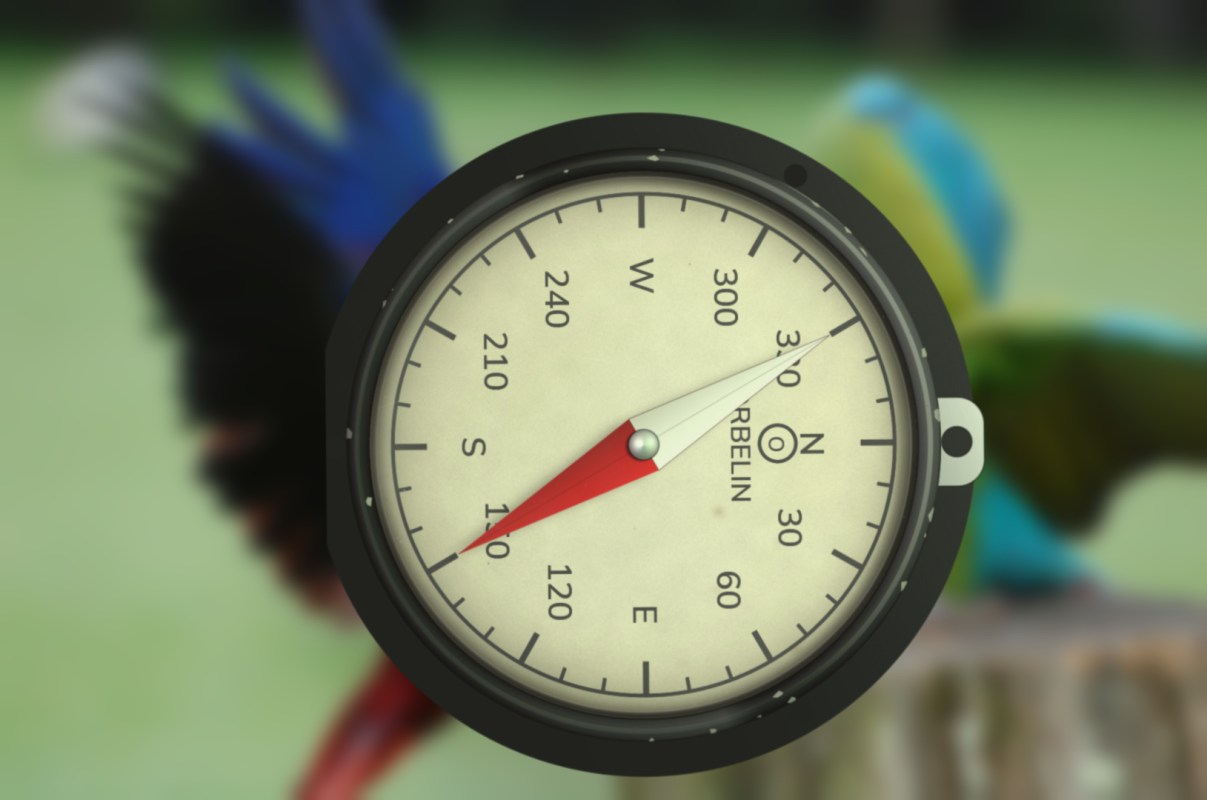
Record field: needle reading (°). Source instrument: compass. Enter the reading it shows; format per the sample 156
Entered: 150
